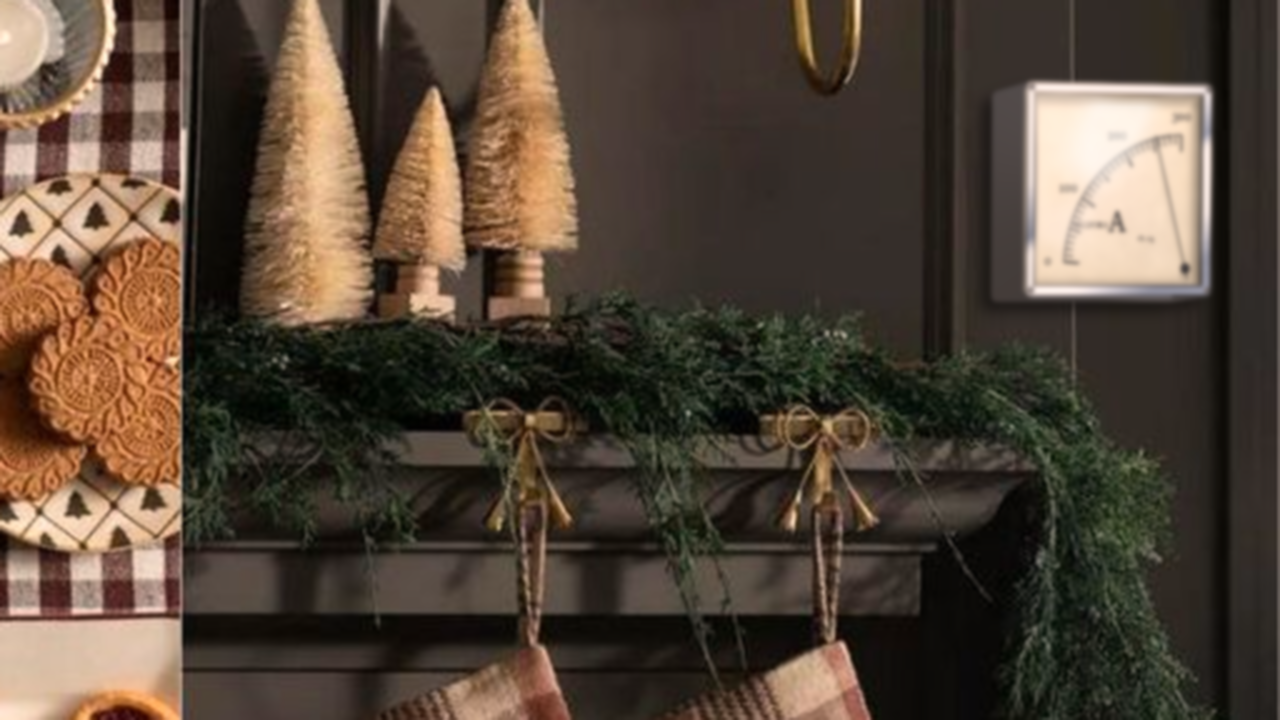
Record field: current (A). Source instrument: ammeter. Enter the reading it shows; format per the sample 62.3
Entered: 250
